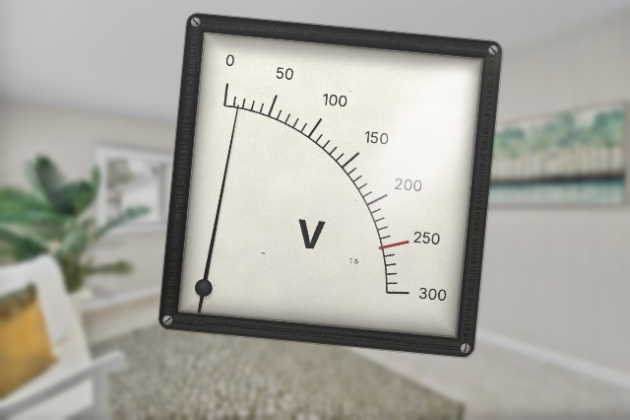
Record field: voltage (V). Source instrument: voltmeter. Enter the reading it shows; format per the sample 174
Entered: 15
